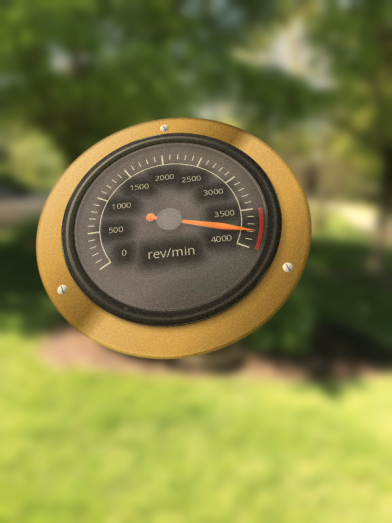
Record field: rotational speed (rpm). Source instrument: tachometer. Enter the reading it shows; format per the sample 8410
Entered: 3800
